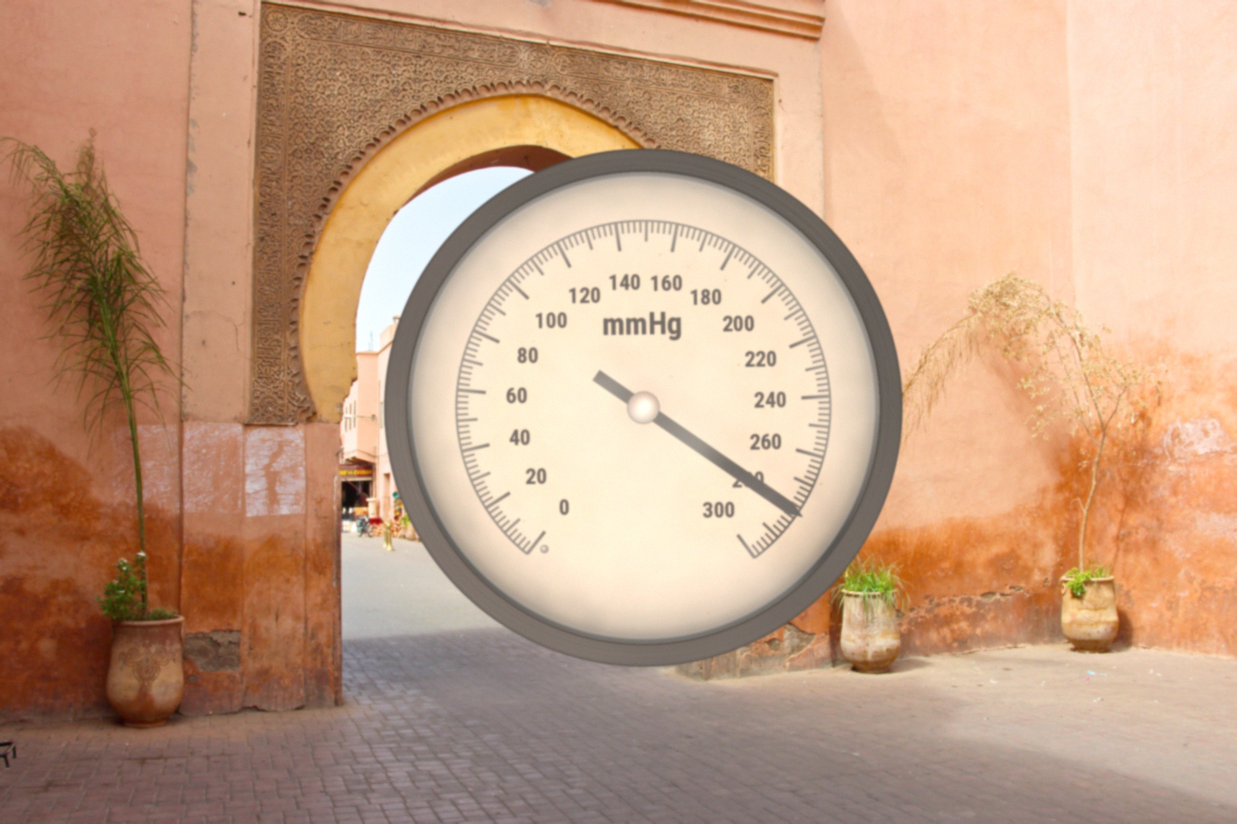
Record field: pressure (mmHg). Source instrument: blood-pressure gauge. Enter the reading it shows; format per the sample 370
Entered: 280
